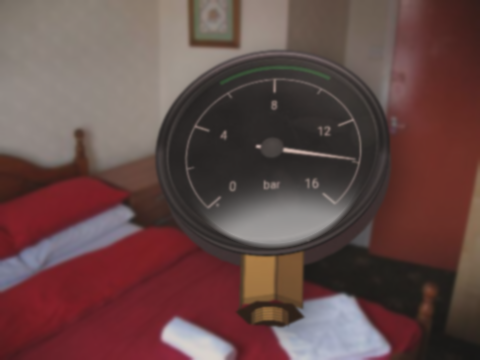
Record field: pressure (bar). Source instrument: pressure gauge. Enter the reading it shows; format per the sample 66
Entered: 14
